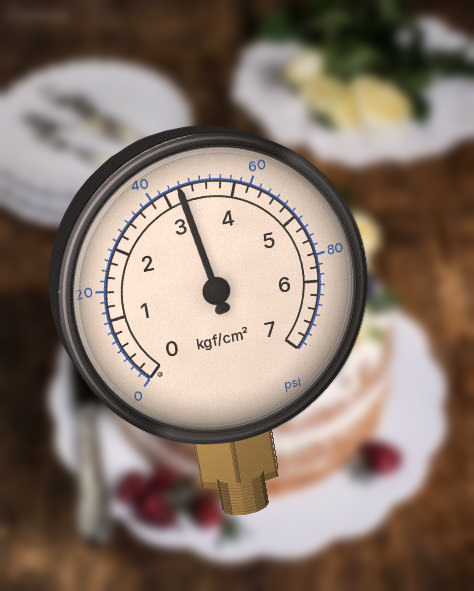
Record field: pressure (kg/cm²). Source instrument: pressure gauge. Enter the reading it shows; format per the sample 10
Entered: 3.2
